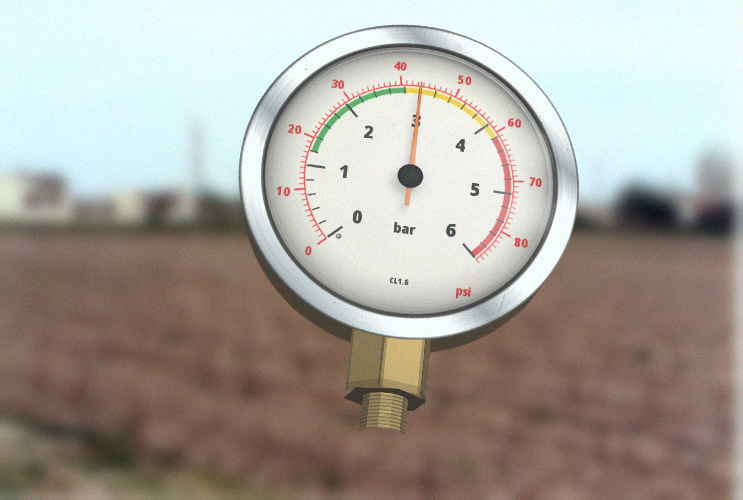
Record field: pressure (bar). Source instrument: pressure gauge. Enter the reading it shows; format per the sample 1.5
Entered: 3
